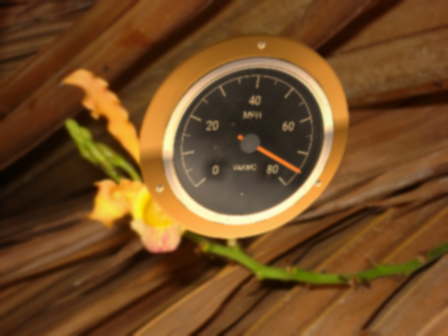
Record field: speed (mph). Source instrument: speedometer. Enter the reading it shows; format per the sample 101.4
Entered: 75
